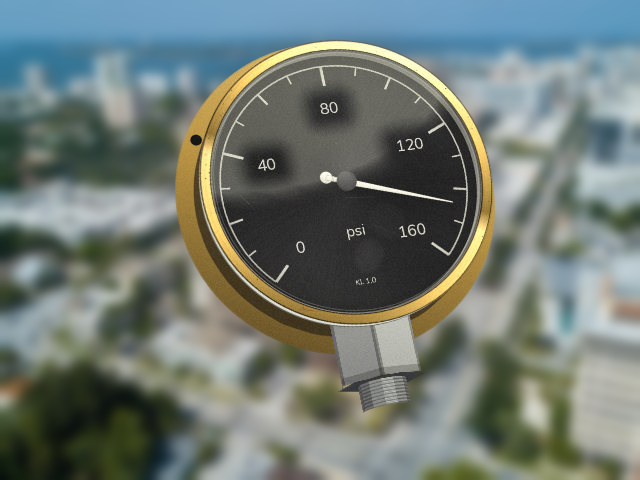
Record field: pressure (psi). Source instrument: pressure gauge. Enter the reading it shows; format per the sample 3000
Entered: 145
